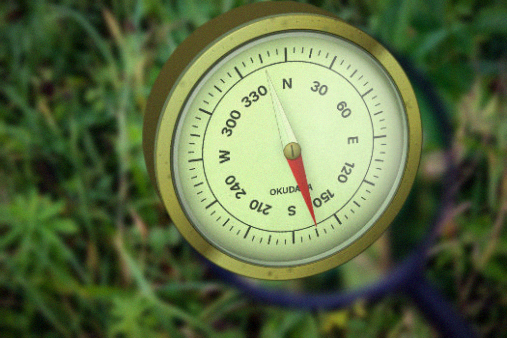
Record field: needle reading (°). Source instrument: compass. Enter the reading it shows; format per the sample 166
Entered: 165
